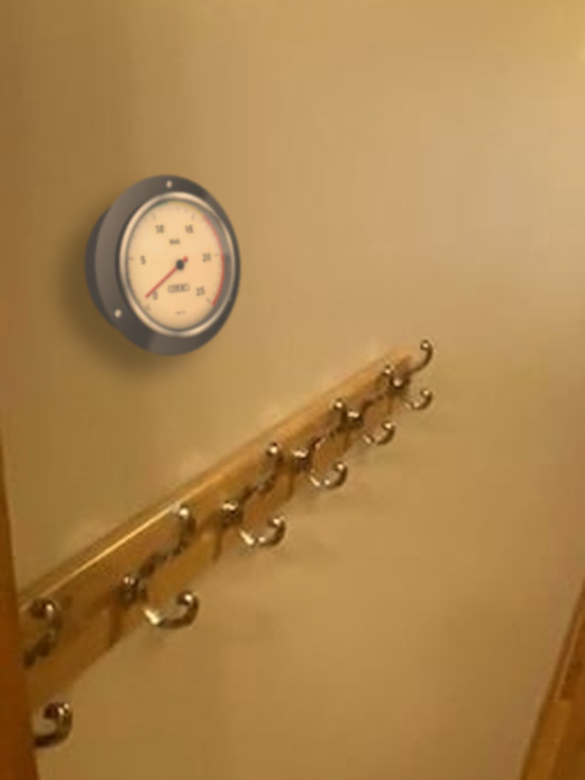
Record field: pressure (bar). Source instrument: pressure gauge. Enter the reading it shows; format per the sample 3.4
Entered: 1
